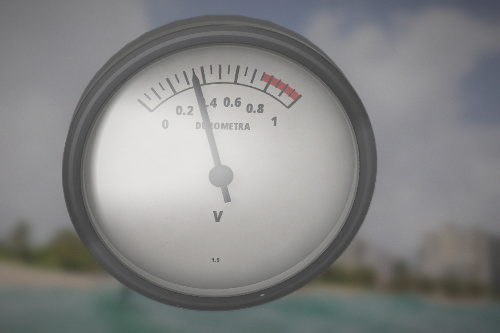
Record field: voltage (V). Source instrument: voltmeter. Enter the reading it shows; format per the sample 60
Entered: 0.35
